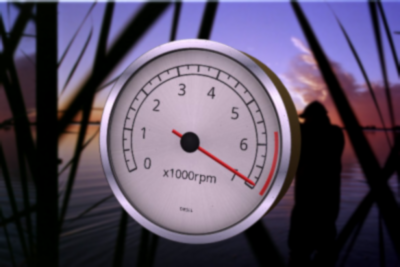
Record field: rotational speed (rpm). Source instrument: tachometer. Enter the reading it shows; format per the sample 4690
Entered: 6875
